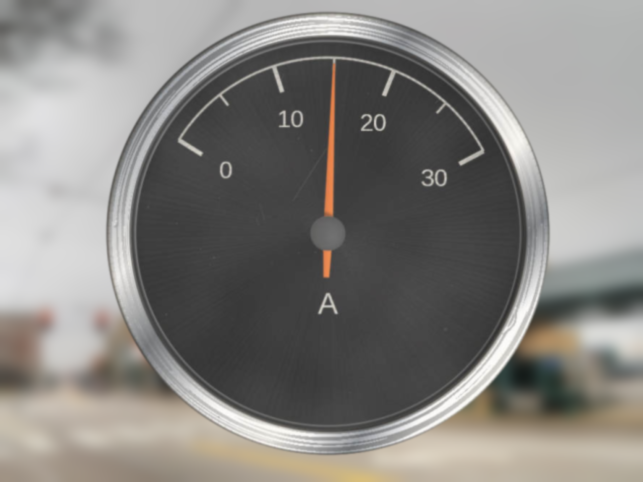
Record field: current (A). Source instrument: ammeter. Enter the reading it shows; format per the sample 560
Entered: 15
